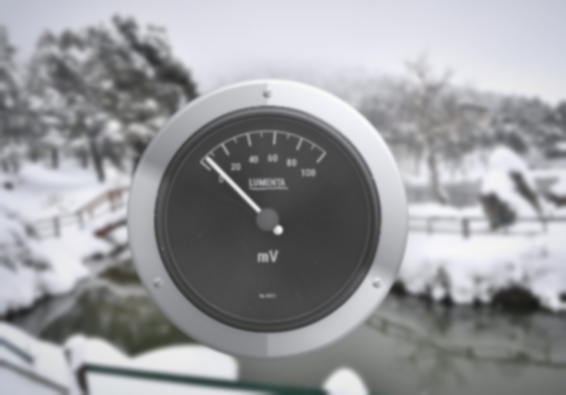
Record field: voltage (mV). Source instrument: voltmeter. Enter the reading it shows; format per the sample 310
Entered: 5
